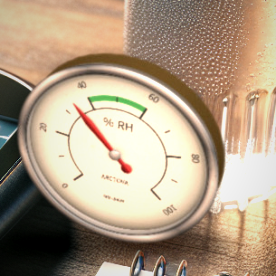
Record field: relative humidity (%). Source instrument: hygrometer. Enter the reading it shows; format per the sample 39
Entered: 35
